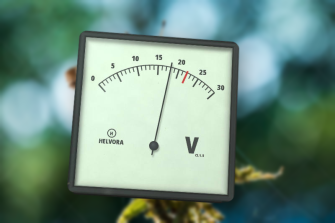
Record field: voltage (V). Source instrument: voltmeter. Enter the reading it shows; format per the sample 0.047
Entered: 18
